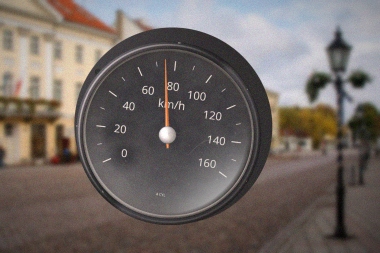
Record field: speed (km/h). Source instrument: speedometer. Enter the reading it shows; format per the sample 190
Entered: 75
